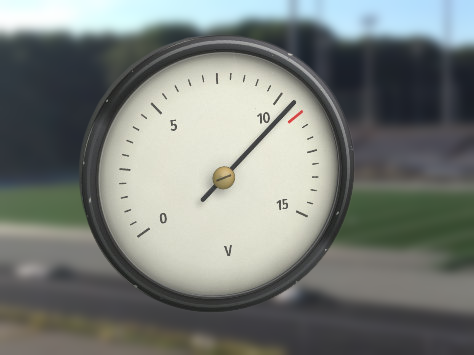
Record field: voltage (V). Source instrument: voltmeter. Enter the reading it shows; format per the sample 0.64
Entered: 10.5
